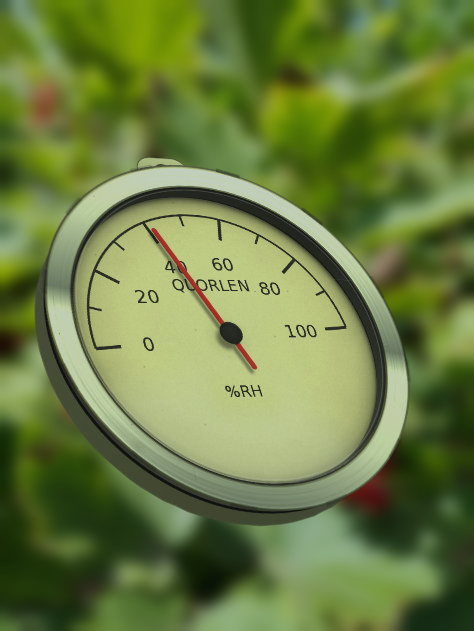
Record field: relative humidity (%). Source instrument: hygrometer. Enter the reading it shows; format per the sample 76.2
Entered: 40
